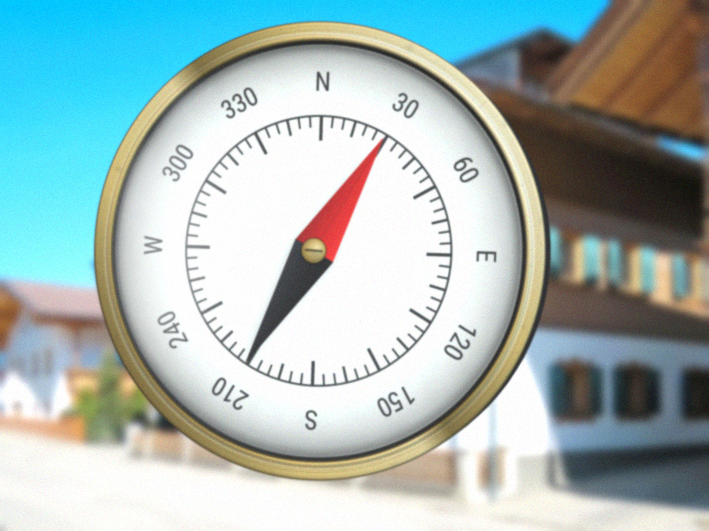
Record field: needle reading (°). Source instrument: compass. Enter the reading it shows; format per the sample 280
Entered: 30
